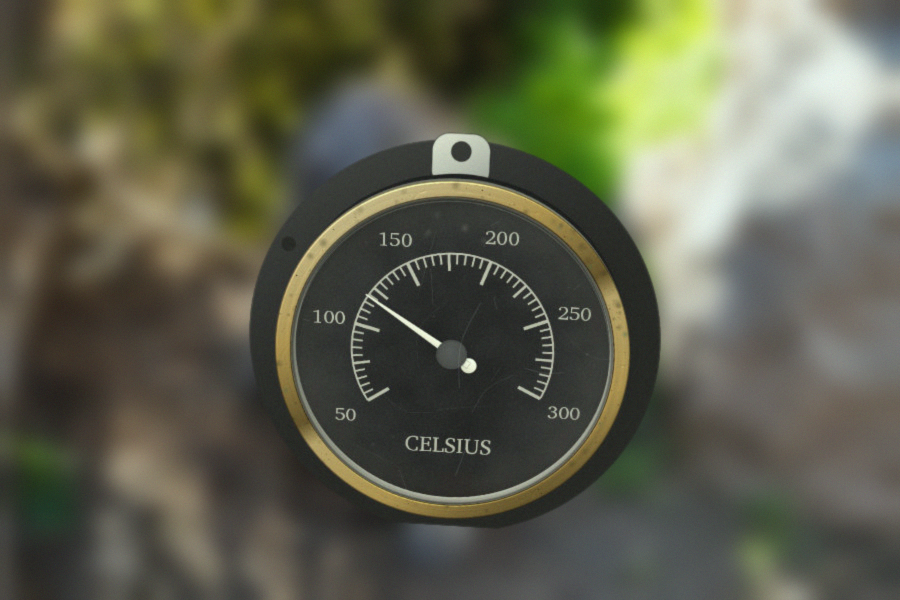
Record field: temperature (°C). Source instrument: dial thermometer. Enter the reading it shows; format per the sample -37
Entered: 120
